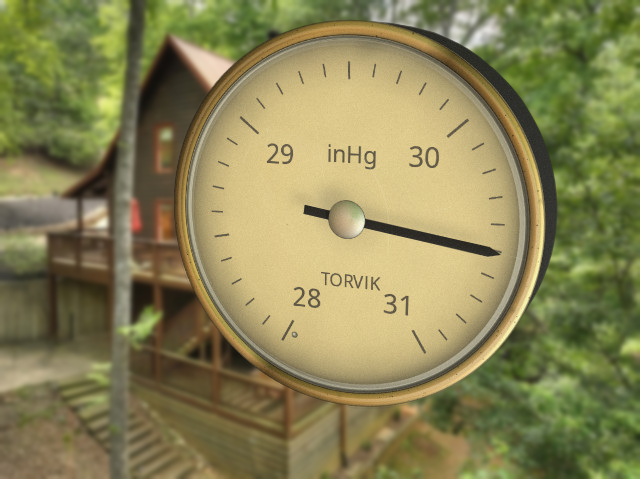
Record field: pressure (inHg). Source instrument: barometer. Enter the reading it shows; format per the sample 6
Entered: 30.5
